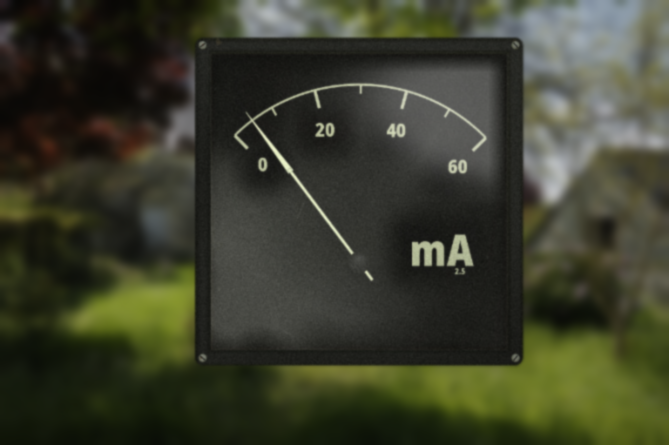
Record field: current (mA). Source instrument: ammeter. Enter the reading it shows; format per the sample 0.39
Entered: 5
